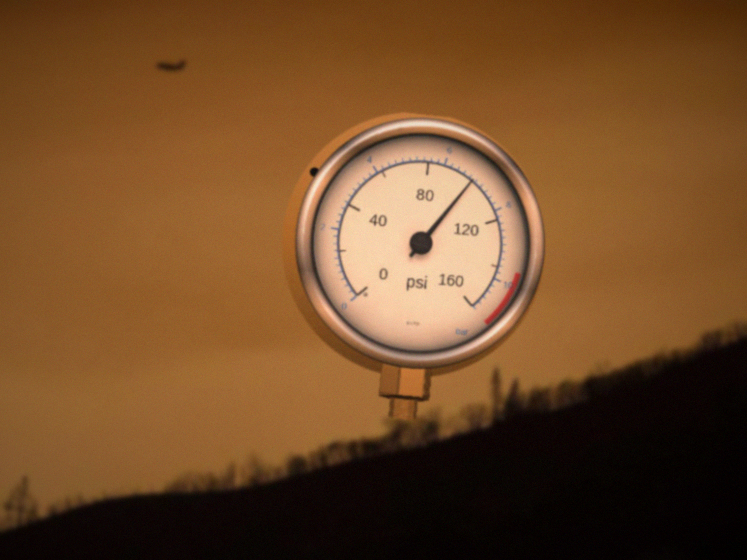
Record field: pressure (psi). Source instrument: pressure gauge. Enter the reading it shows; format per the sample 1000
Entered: 100
